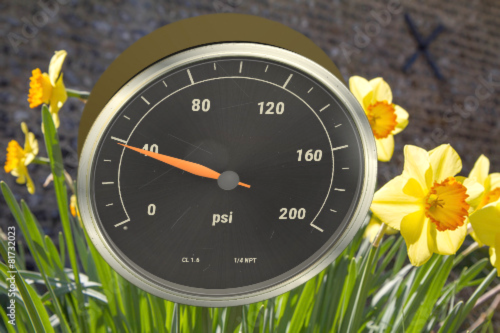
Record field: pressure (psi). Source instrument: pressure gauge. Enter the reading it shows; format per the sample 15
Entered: 40
